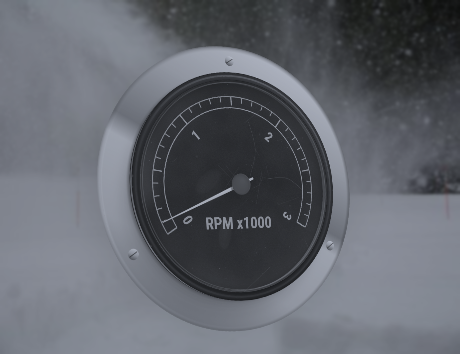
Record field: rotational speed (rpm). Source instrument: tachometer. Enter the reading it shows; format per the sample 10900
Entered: 100
